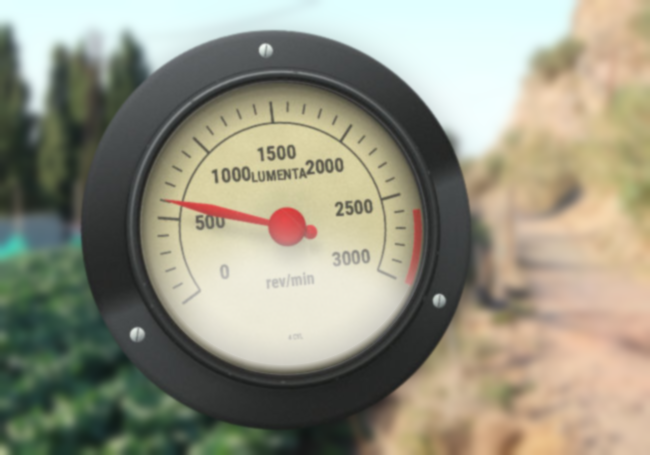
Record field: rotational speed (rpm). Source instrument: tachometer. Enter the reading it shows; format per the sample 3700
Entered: 600
